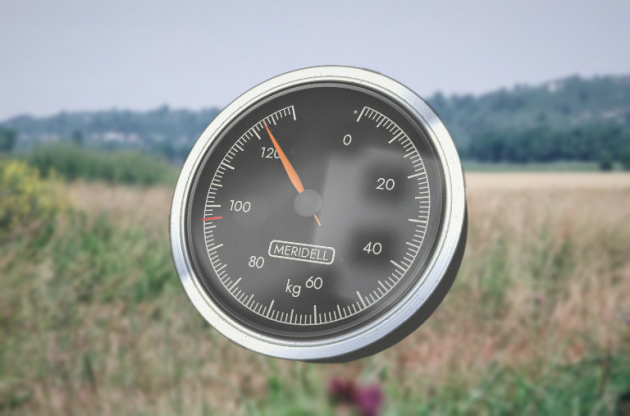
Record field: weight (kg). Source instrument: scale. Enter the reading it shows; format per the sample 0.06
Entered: 123
